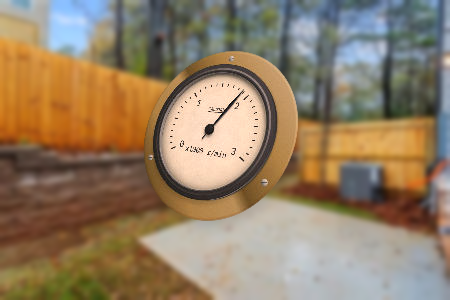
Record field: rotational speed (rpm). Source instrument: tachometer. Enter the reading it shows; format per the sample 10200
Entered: 1900
